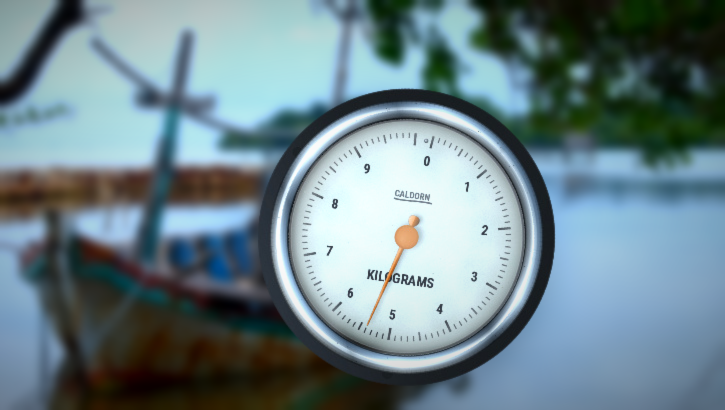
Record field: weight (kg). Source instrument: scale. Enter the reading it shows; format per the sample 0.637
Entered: 5.4
